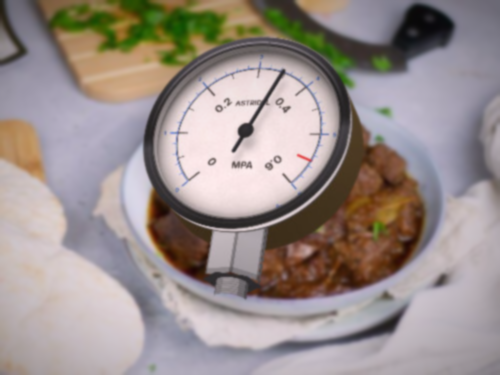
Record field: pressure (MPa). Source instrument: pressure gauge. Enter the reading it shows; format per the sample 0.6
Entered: 0.35
